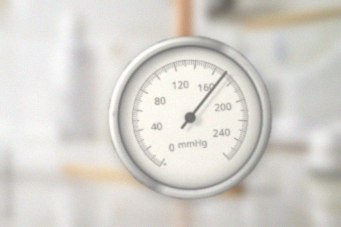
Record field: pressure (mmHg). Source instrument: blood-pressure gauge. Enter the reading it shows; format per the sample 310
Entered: 170
